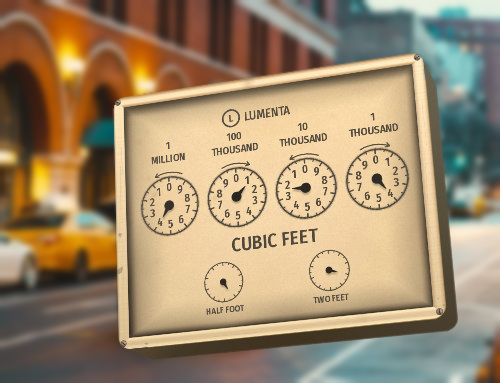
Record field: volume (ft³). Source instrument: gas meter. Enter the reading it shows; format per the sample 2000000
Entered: 412400
